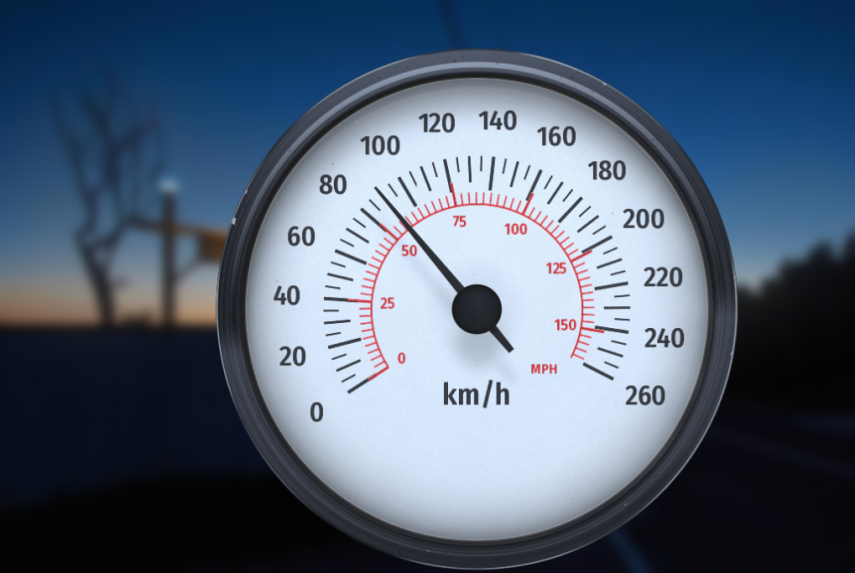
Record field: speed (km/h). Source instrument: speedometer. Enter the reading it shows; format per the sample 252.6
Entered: 90
